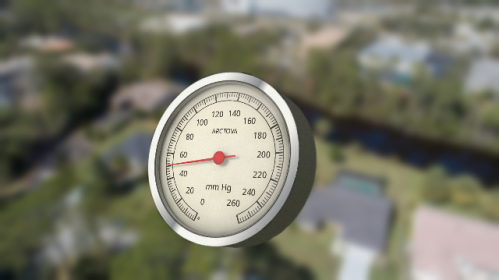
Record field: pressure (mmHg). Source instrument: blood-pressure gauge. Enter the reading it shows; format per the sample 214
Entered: 50
